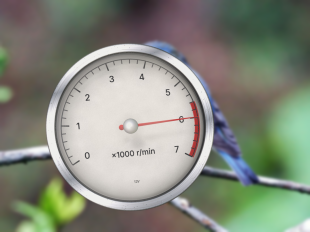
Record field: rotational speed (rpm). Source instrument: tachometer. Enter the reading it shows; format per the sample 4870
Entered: 6000
